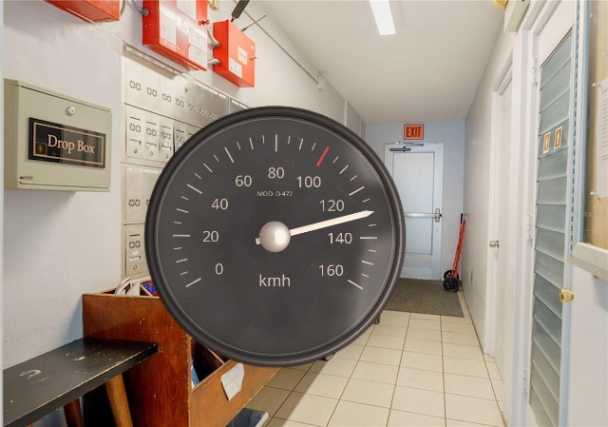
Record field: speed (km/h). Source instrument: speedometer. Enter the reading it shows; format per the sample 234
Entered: 130
